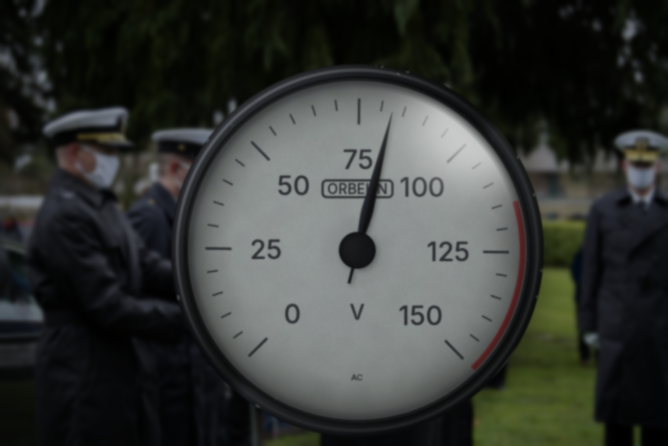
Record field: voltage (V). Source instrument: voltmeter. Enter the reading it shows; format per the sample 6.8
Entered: 82.5
